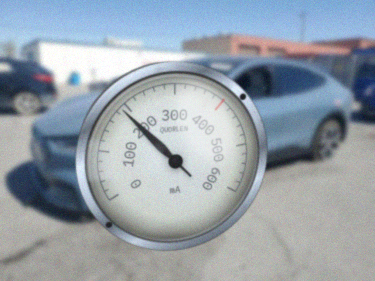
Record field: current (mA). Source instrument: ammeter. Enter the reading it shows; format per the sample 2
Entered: 190
